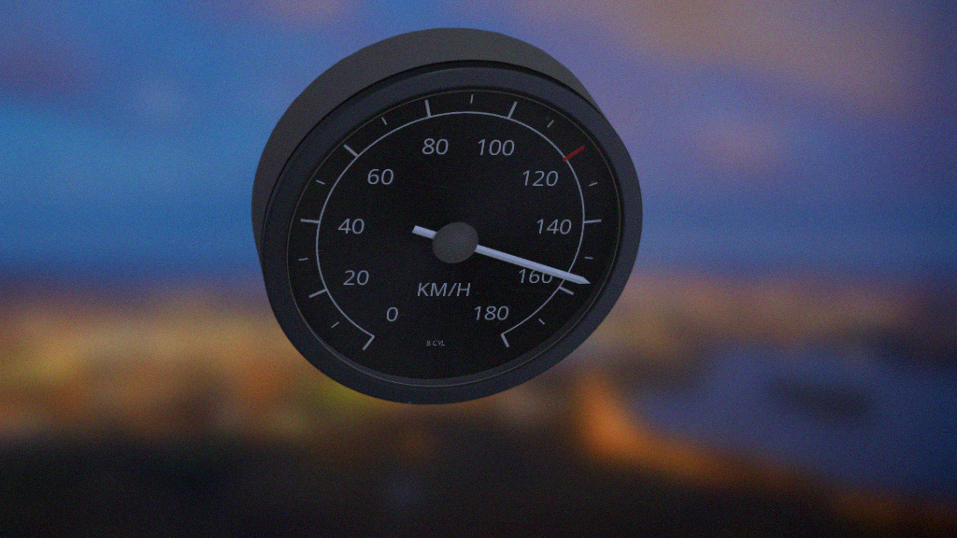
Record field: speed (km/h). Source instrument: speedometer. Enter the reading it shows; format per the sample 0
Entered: 155
